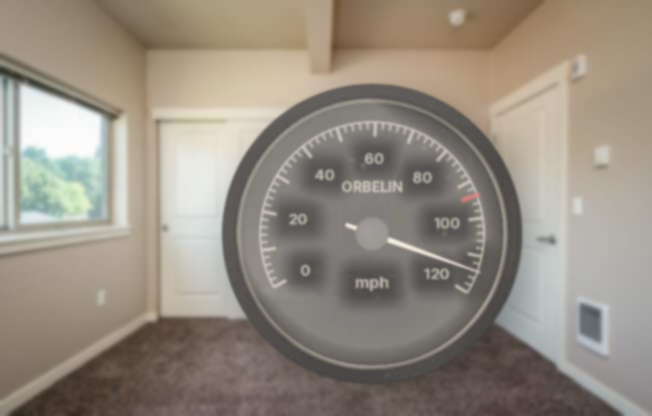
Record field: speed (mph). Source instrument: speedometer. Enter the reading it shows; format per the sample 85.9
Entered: 114
